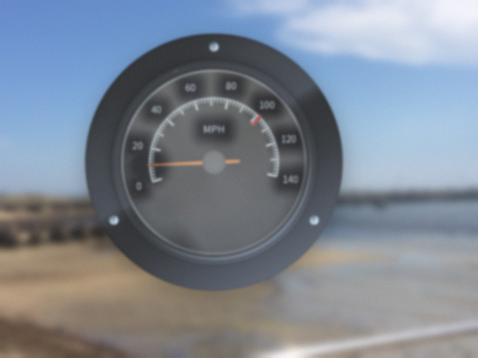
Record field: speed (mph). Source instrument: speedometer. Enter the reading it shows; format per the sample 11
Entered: 10
